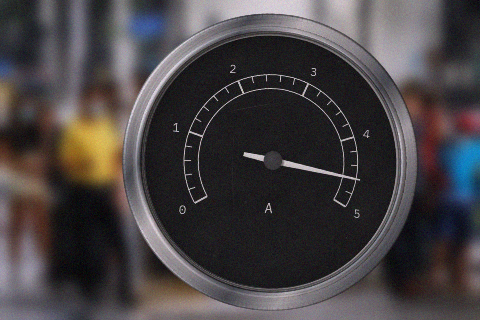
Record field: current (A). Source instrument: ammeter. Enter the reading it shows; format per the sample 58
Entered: 4.6
